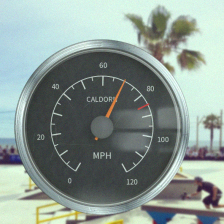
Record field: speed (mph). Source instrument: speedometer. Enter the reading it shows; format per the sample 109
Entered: 70
